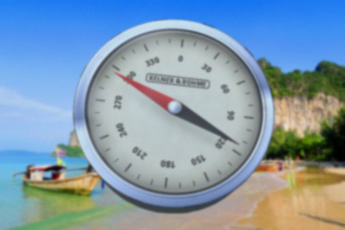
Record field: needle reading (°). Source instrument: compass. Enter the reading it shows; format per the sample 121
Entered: 295
